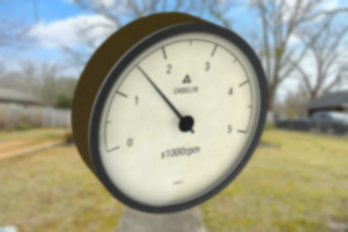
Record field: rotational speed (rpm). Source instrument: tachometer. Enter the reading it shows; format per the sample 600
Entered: 1500
